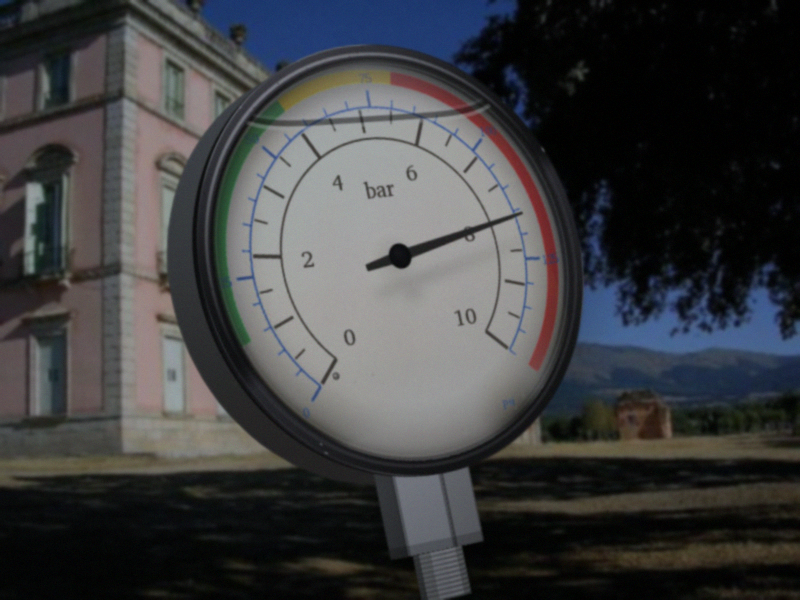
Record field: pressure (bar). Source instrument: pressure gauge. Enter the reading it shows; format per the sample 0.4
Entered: 8
